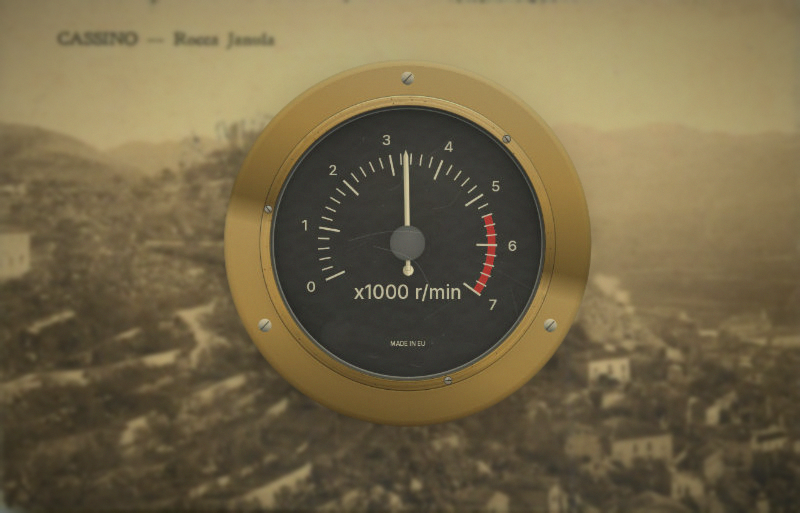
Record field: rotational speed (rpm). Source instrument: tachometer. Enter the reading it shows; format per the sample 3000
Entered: 3300
